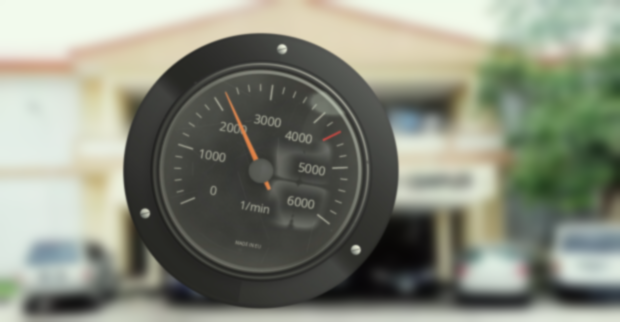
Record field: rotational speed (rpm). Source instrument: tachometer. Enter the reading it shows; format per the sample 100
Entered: 2200
